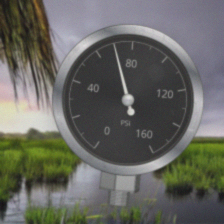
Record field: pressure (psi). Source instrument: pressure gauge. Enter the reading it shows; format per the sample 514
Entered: 70
